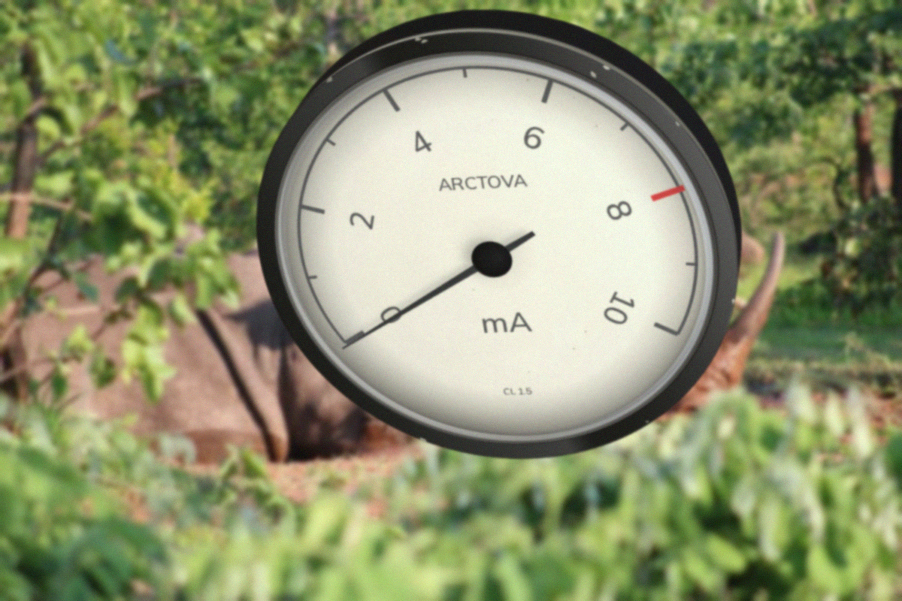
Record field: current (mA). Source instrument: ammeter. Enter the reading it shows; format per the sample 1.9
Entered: 0
